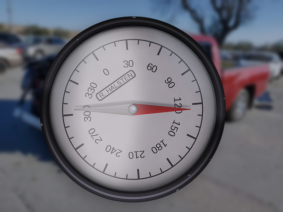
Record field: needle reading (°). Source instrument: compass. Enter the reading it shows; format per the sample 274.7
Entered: 125
